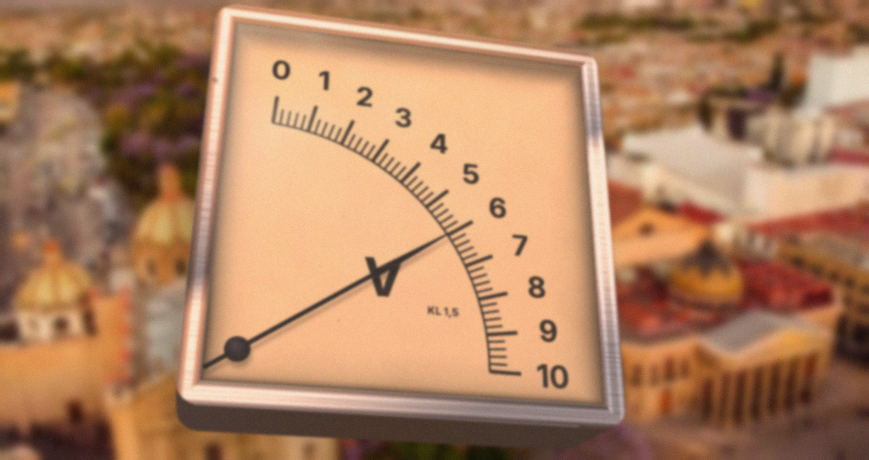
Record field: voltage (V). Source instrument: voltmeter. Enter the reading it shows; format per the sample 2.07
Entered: 6
